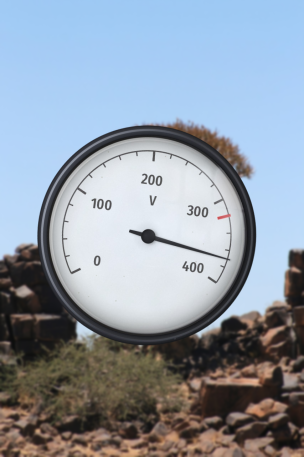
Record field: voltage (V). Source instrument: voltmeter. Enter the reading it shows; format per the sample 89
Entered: 370
